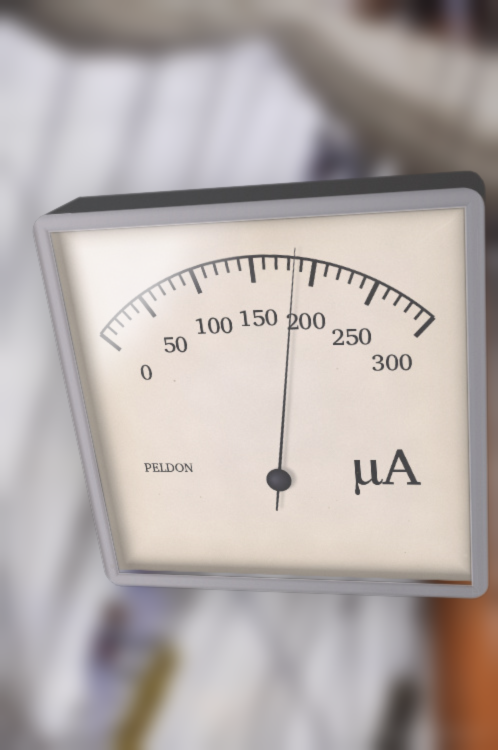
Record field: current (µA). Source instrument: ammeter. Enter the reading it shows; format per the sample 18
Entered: 185
